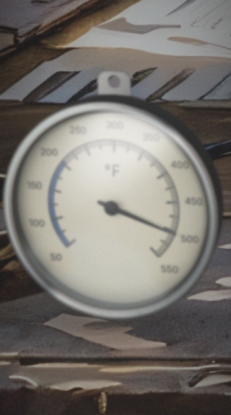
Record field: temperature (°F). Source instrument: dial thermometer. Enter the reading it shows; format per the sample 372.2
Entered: 500
